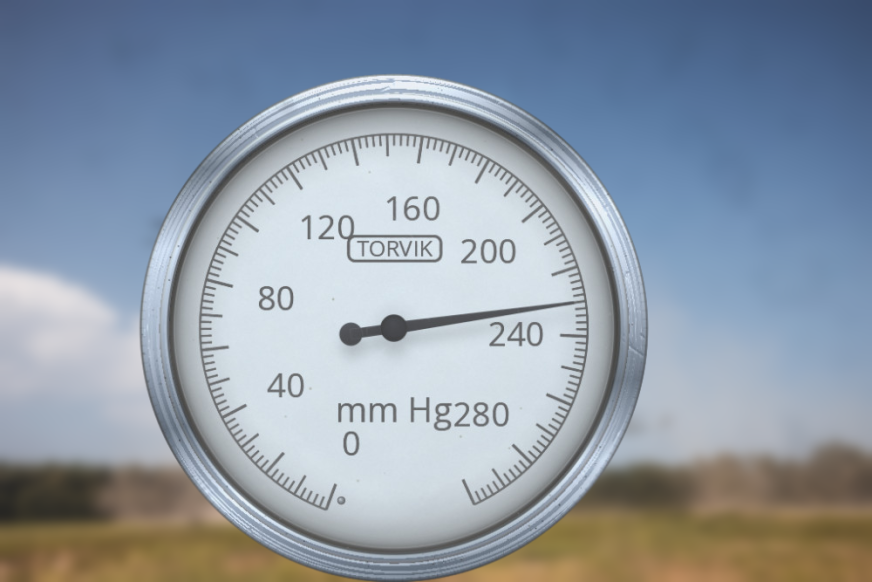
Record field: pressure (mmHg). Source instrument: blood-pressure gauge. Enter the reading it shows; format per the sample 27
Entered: 230
